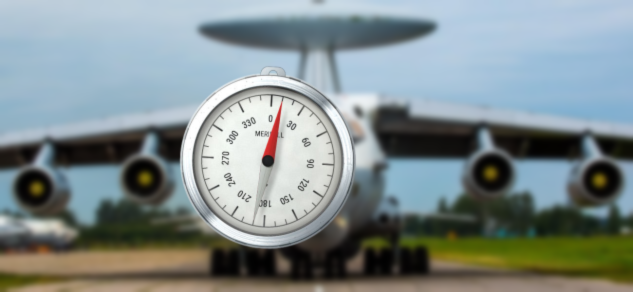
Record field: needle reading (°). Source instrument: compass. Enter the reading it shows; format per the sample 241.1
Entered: 10
